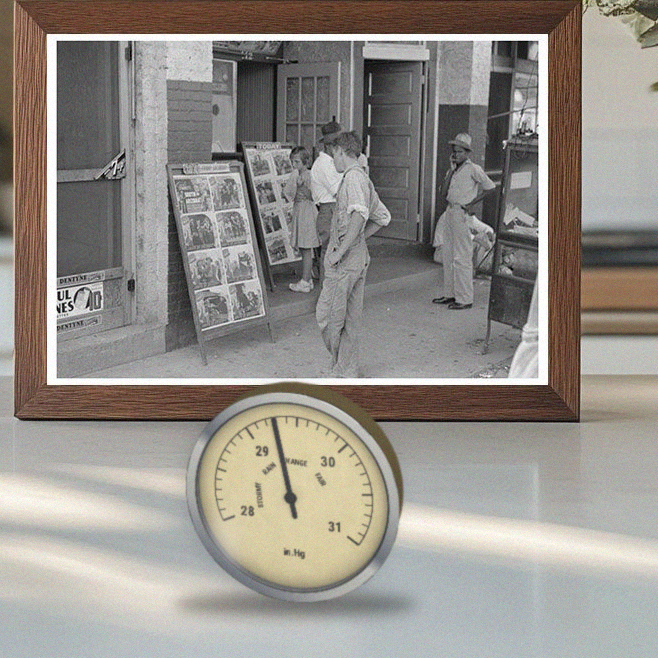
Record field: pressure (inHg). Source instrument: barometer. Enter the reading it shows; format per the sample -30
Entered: 29.3
